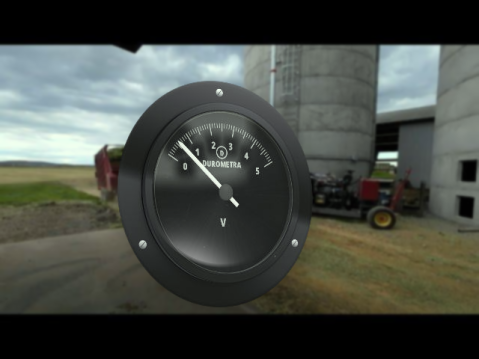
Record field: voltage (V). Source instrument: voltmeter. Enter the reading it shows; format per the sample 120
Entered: 0.5
